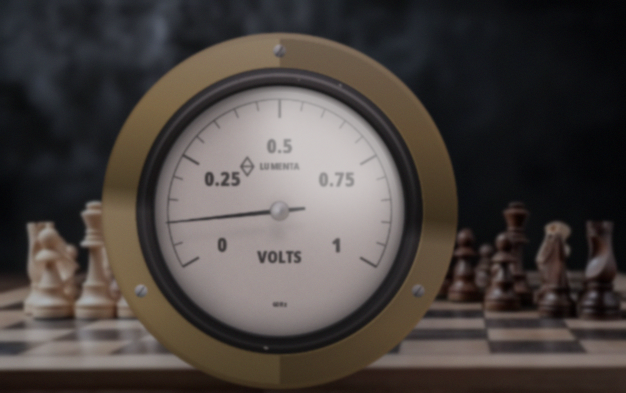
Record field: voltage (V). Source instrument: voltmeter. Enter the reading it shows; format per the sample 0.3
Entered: 0.1
